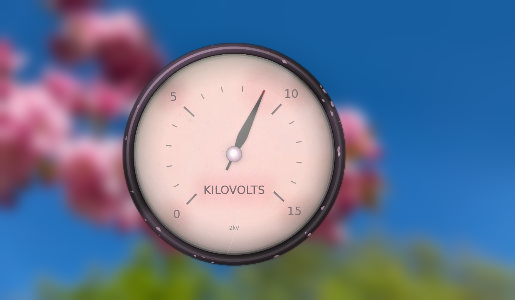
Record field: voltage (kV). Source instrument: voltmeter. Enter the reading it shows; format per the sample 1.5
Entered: 9
